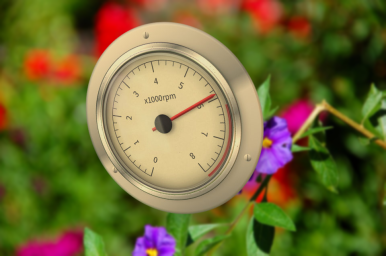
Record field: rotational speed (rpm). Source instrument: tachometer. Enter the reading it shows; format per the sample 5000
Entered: 5900
